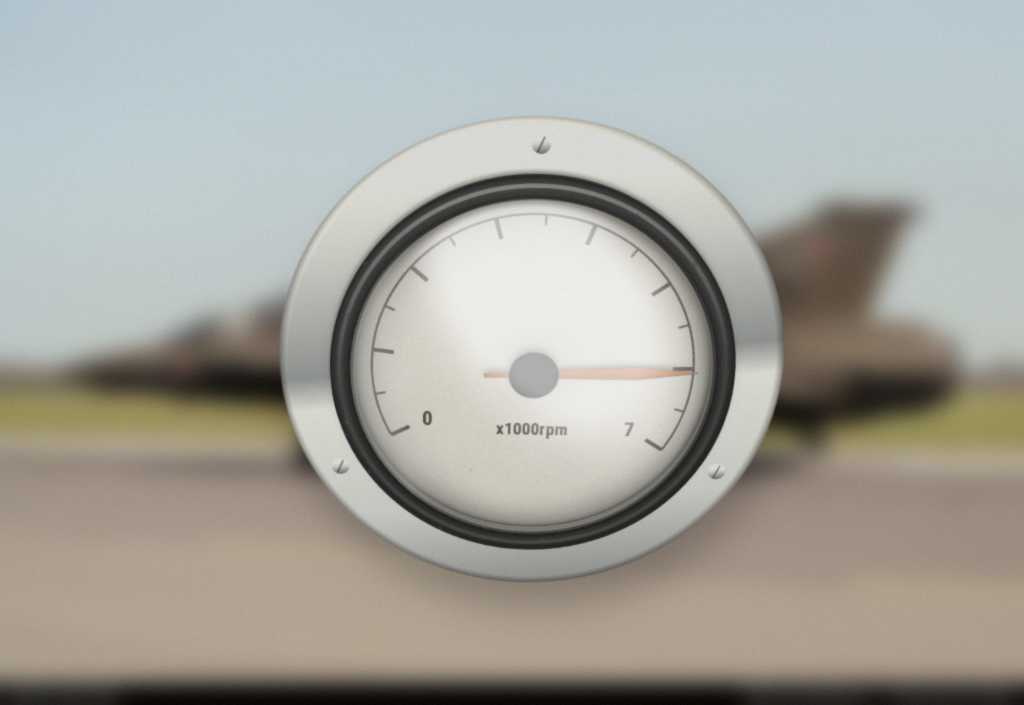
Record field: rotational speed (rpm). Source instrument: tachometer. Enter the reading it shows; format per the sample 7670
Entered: 6000
